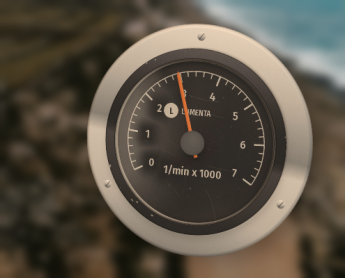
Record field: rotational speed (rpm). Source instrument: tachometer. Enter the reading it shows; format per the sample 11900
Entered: 3000
